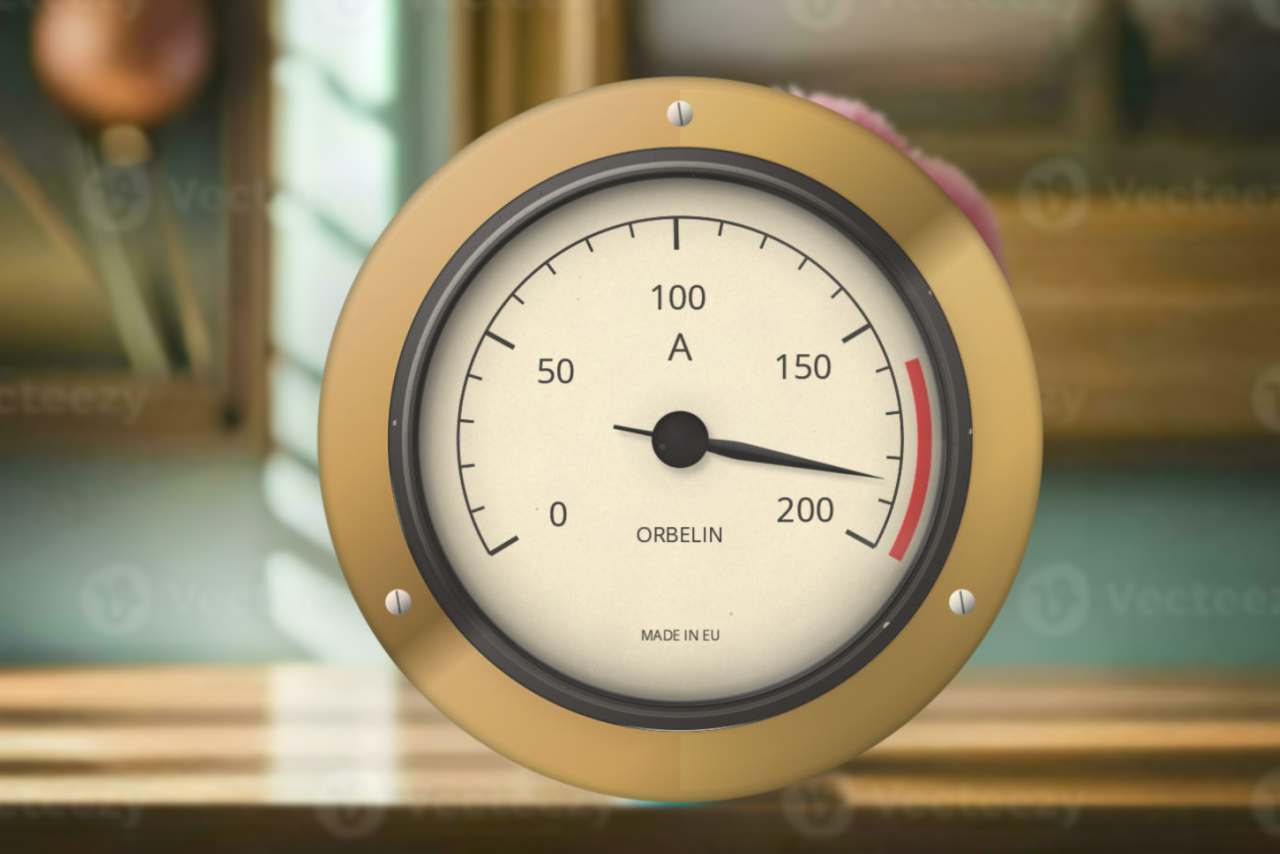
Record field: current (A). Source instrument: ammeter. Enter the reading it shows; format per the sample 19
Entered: 185
